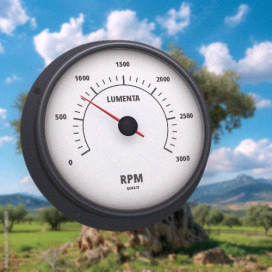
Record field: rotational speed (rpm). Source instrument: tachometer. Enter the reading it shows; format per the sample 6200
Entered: 800
